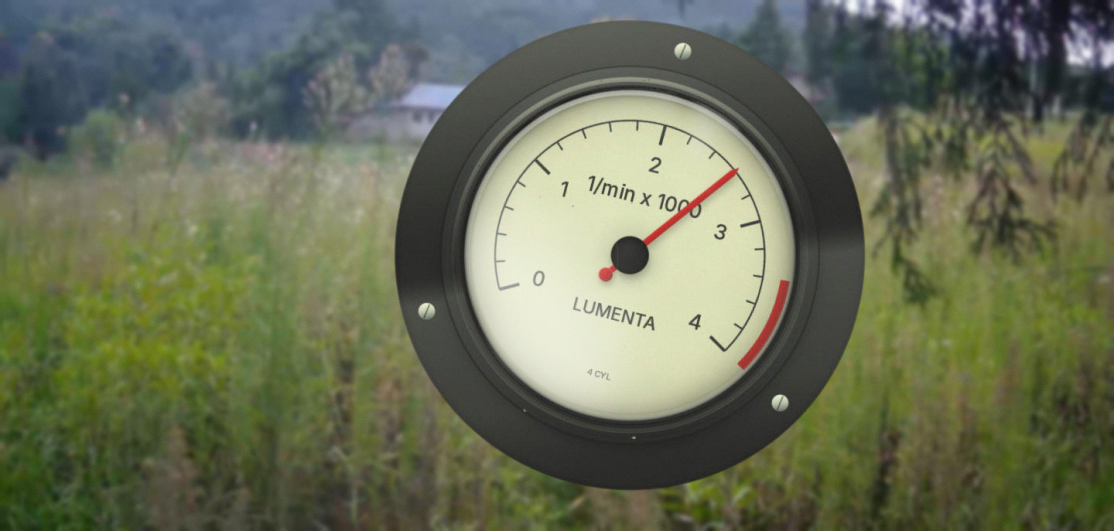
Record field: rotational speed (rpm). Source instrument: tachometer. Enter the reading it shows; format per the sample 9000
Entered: 2600
